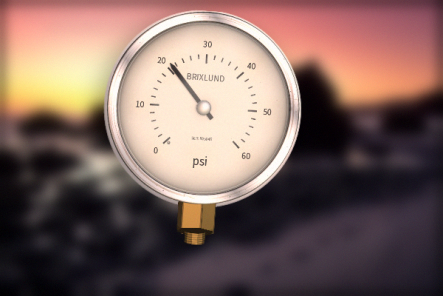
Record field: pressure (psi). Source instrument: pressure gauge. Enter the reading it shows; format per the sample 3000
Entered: 21
